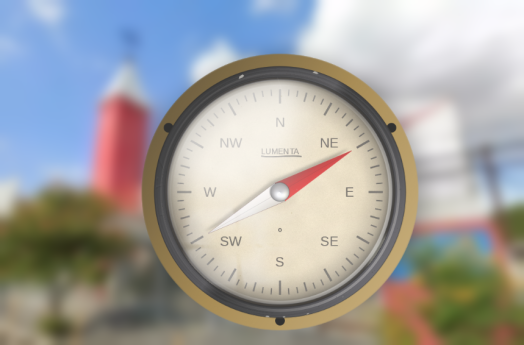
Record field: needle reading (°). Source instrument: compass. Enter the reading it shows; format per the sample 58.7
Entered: 60
